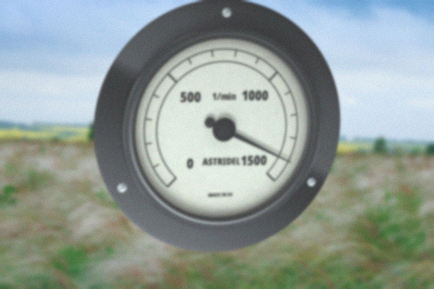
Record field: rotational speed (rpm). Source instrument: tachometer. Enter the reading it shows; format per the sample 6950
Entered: 1400
